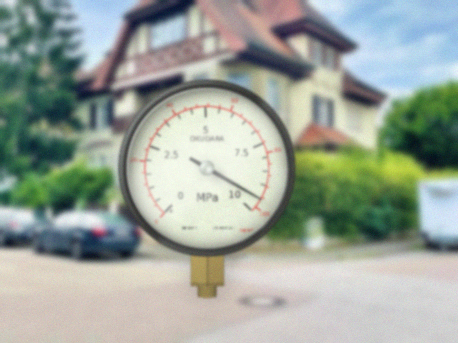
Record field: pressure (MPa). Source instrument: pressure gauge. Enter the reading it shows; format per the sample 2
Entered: 9.5
